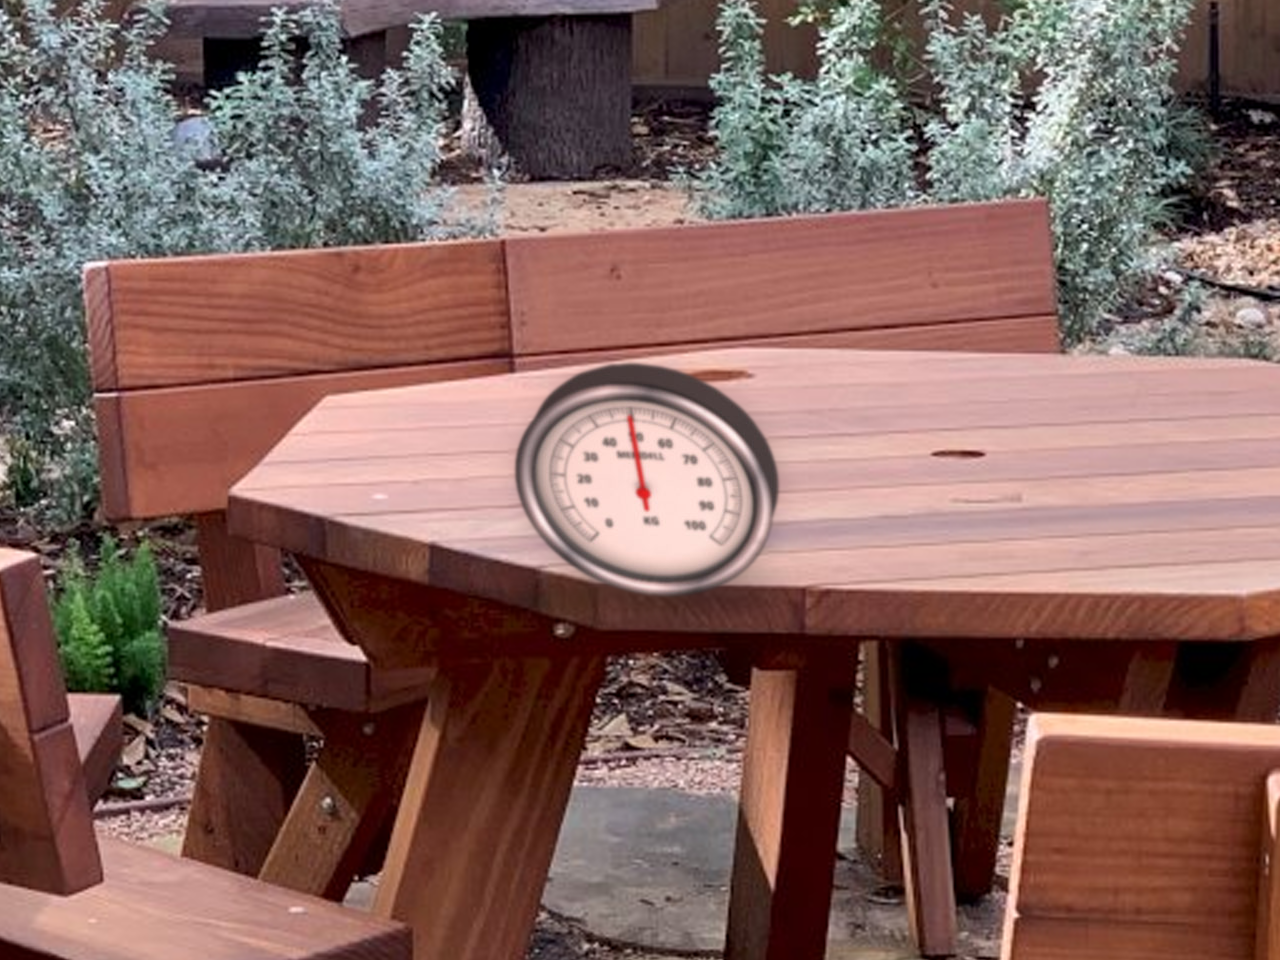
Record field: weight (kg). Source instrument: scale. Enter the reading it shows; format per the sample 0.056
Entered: 50
